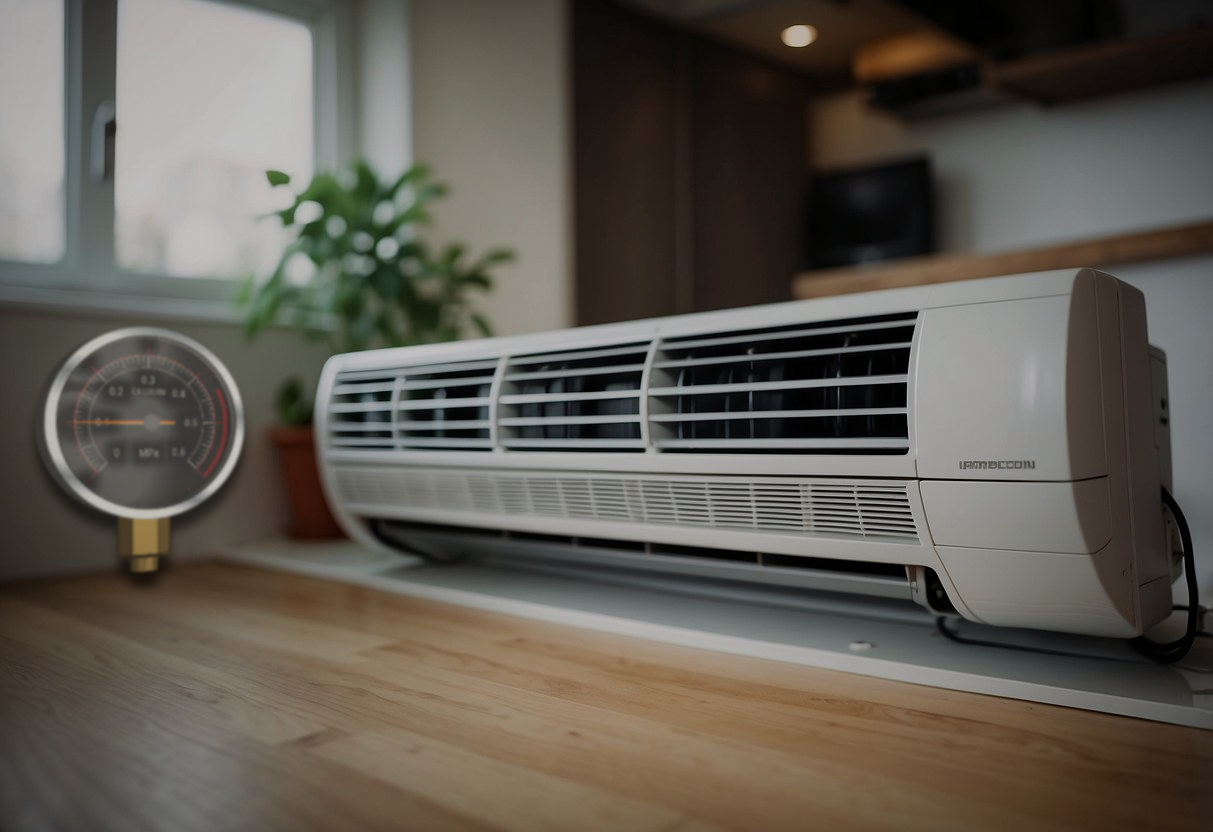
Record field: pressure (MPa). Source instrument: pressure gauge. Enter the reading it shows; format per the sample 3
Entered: 0.1
